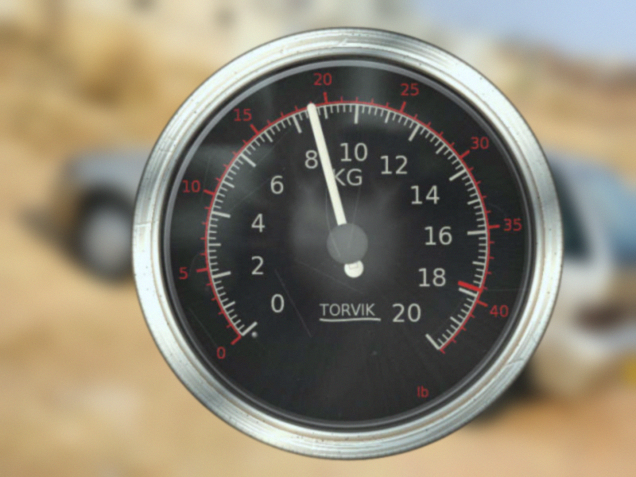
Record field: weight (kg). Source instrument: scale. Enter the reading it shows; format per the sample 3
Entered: 8.6
